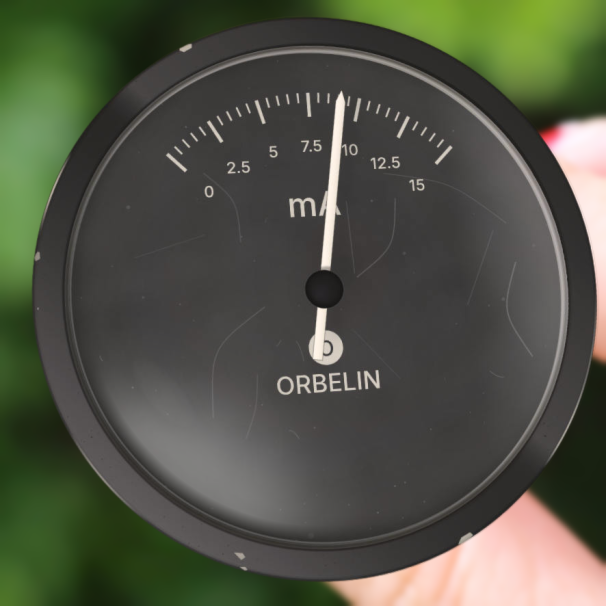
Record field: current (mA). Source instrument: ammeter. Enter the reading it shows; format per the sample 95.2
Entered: 9
